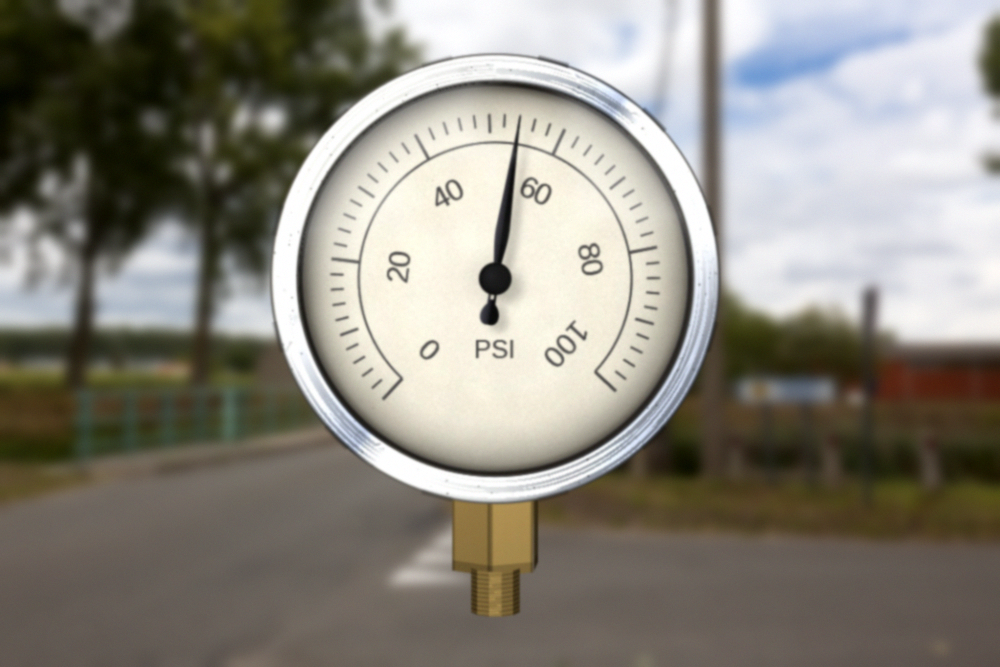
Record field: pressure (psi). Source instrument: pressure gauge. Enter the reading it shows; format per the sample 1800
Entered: 54
